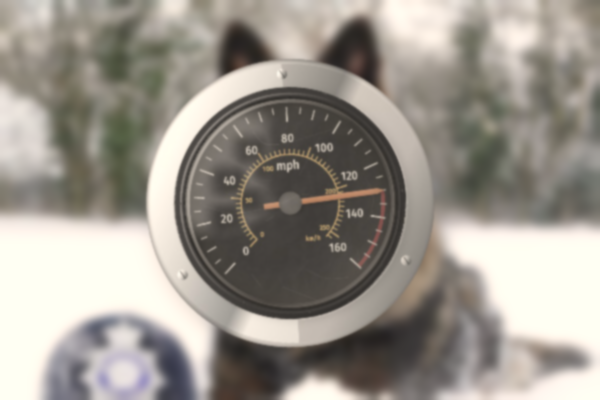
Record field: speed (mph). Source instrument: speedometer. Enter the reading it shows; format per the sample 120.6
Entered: 130
